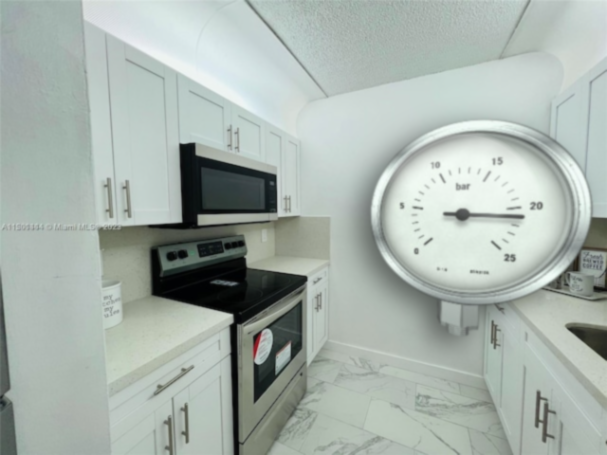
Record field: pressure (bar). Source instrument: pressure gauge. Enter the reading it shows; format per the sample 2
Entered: 21
